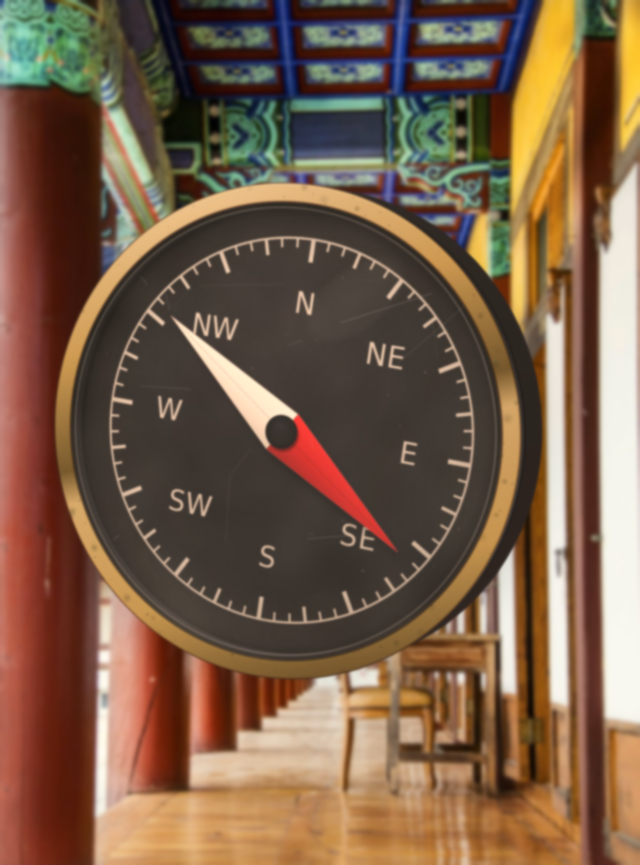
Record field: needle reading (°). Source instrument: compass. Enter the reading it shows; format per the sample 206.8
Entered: 125
